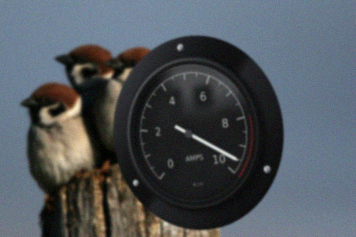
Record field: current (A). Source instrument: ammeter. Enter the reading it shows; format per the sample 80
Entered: 9.5
